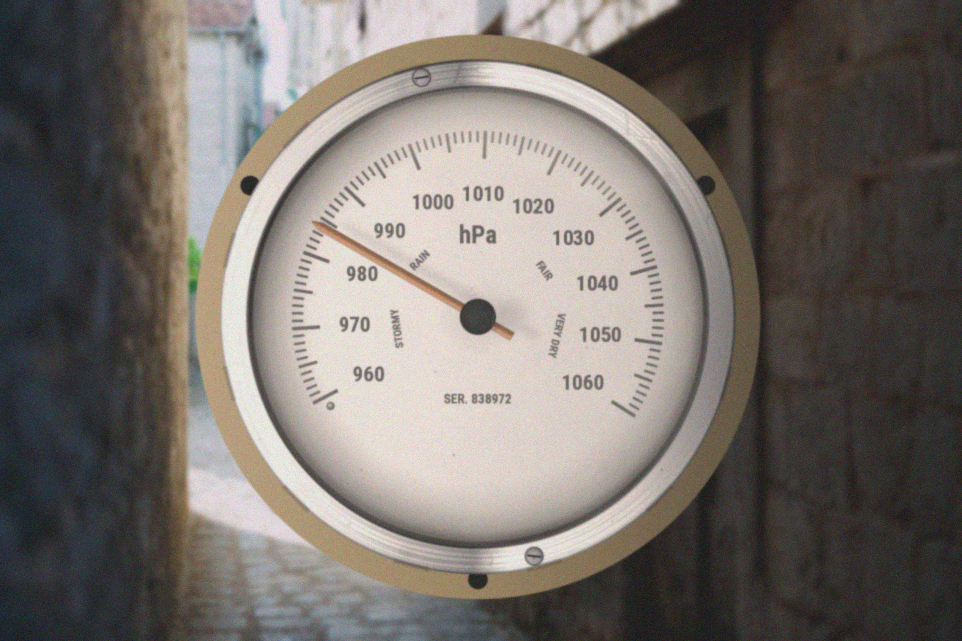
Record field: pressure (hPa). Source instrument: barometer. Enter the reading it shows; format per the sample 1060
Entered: 984
